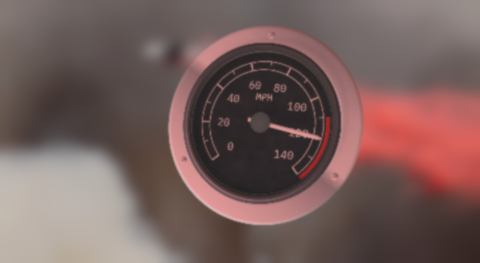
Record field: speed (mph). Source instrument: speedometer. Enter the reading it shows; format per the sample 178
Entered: 120
